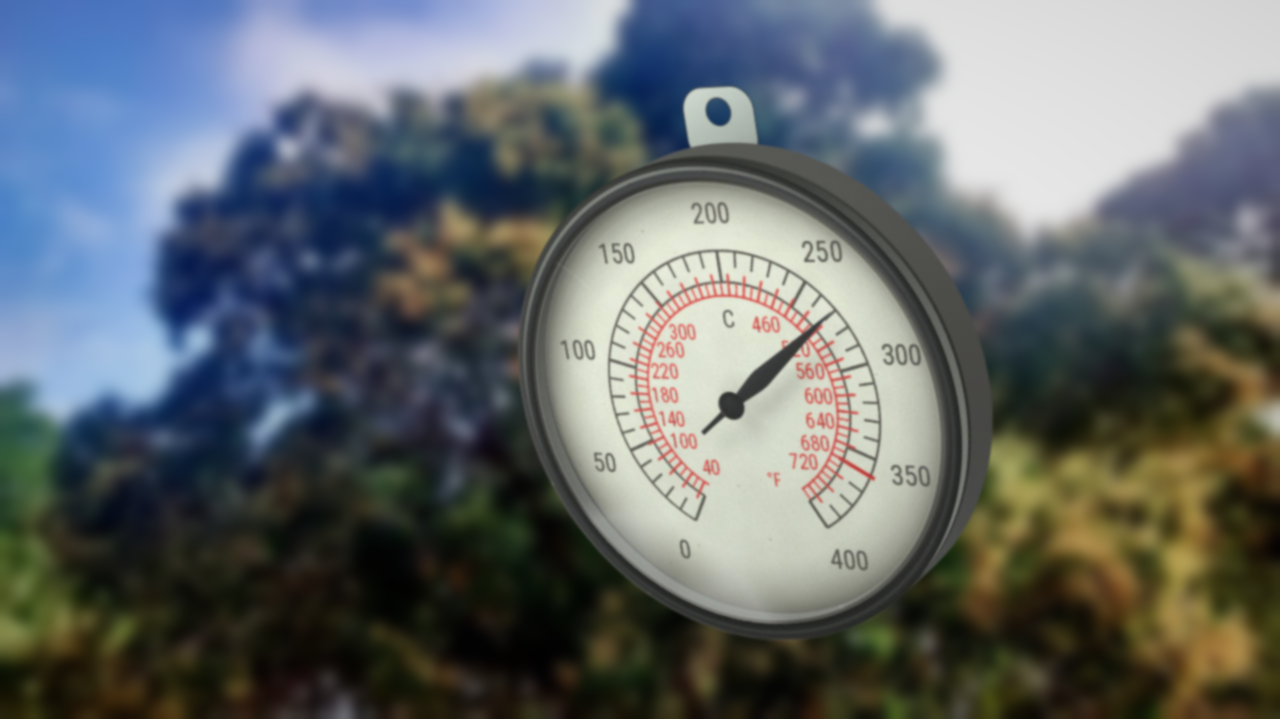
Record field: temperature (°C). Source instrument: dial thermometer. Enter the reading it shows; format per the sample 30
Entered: 270
